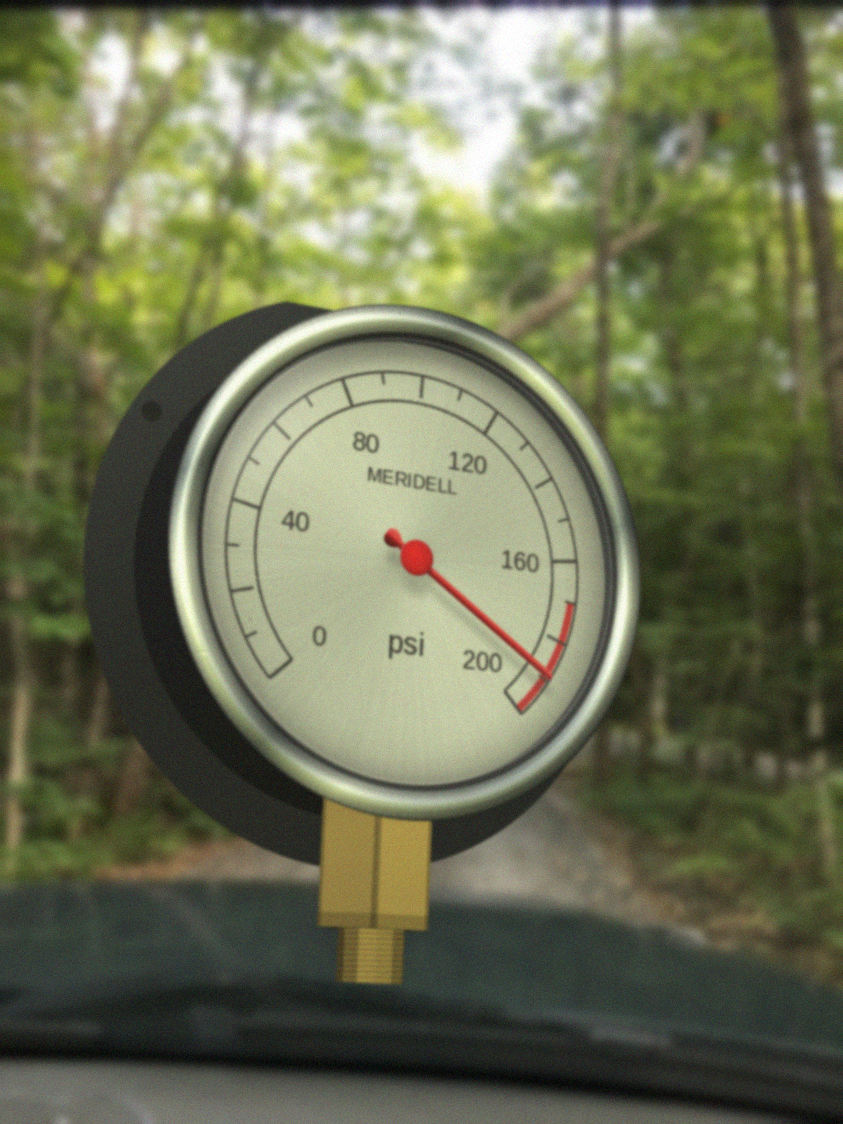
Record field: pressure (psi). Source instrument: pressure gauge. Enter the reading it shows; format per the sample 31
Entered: 190
